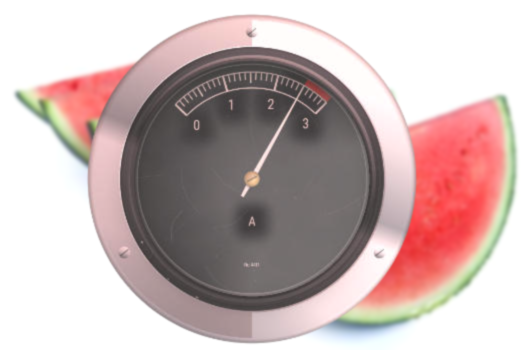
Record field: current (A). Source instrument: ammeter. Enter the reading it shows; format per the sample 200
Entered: 2.5
